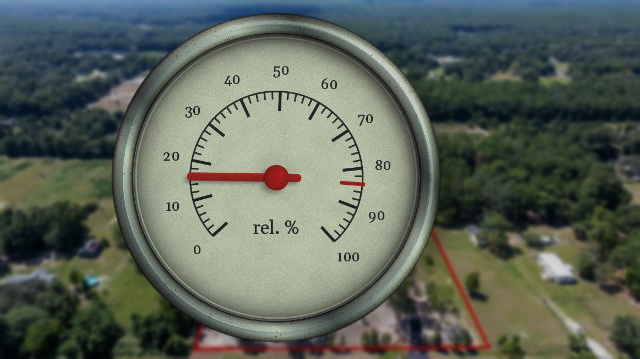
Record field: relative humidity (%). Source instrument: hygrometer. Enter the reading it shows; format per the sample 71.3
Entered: 16
